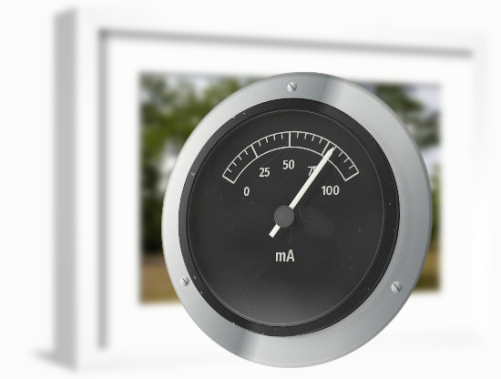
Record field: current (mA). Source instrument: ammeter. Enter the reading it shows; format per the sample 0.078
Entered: 80
